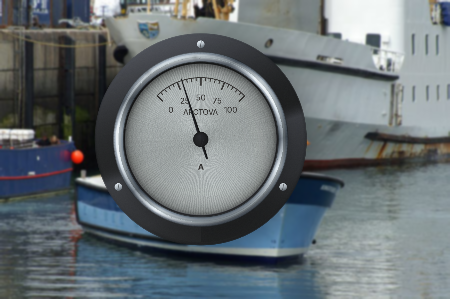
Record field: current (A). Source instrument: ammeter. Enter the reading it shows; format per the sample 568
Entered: 30
